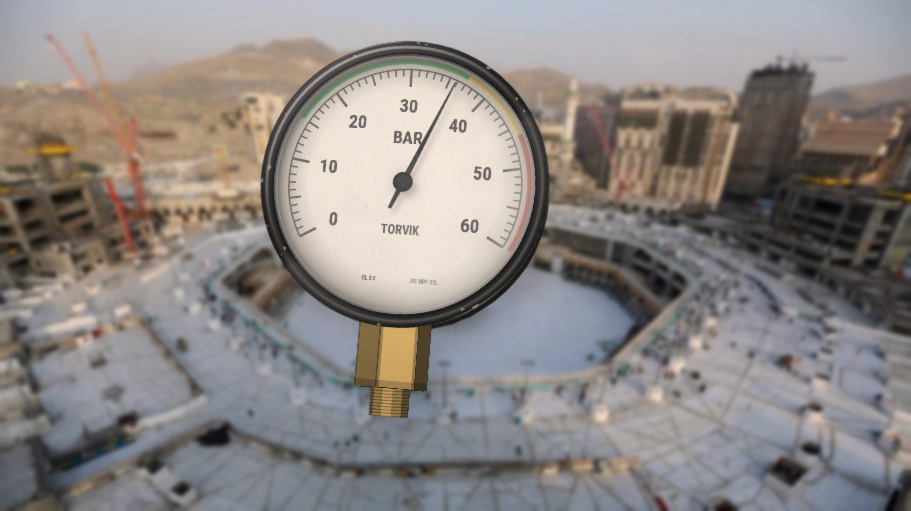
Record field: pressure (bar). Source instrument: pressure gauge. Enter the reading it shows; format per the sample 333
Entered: 36
